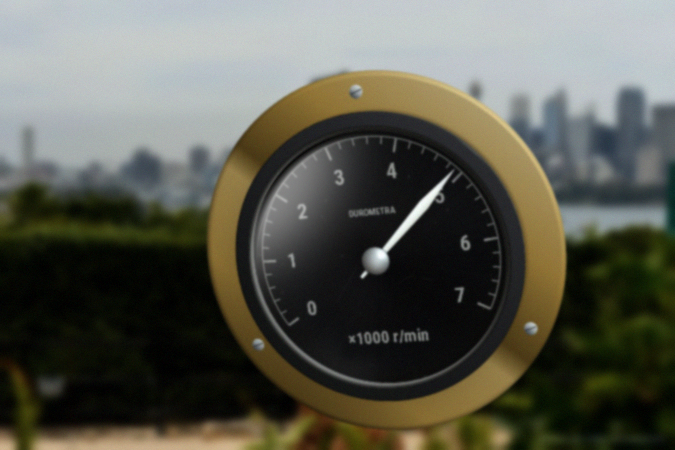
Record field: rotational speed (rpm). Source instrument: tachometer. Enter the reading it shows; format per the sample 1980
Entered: 4900
